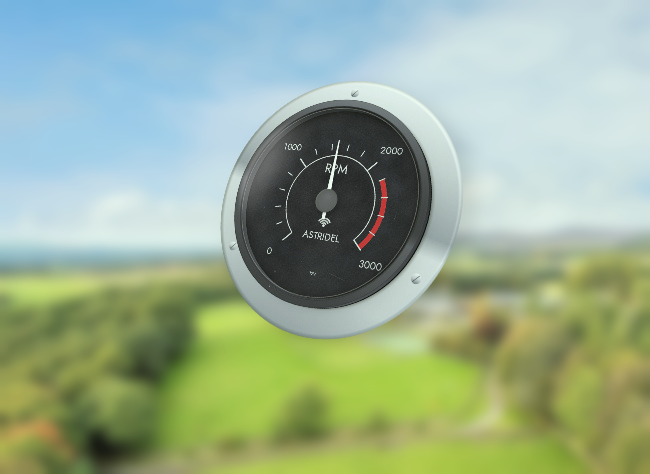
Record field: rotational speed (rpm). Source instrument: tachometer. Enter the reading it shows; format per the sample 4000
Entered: 1500
